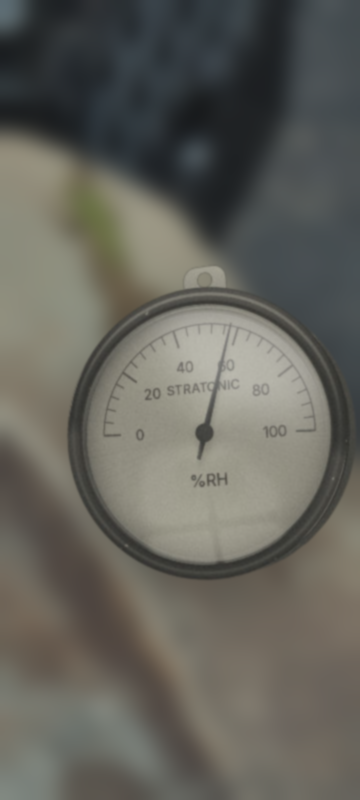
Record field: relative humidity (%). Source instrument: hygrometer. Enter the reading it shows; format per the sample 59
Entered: 58
